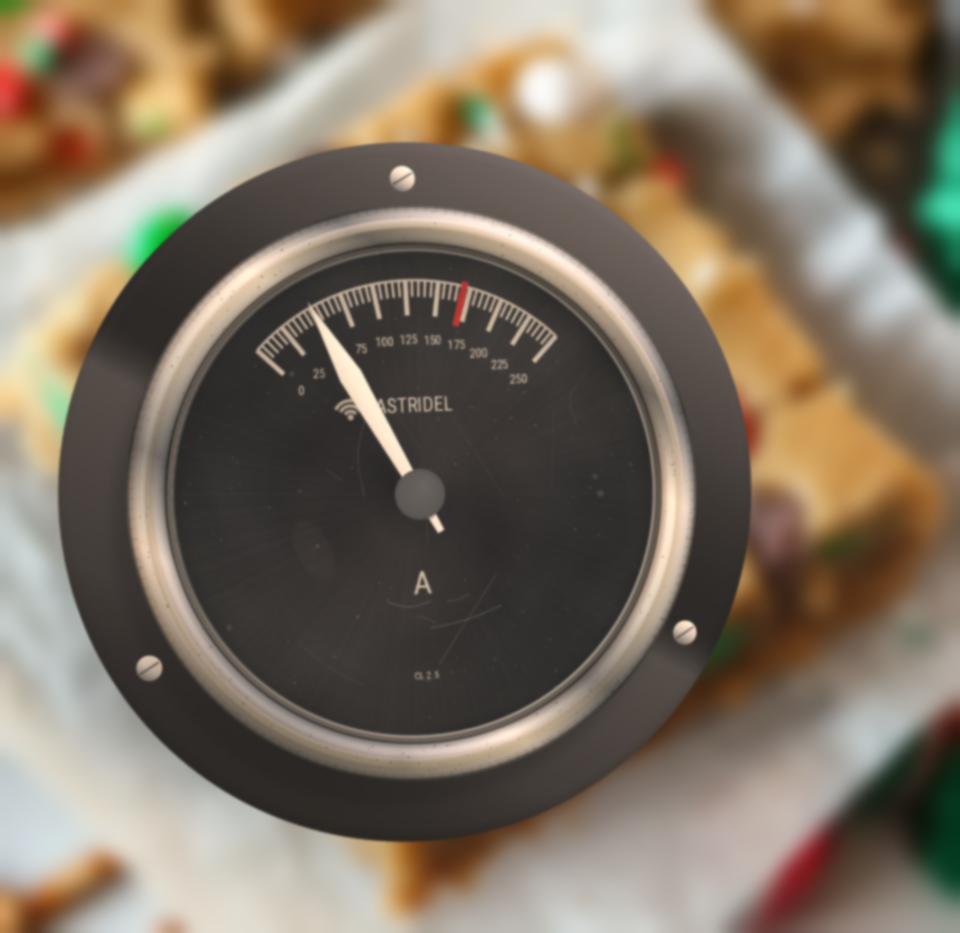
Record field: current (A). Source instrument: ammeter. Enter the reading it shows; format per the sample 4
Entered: 50
